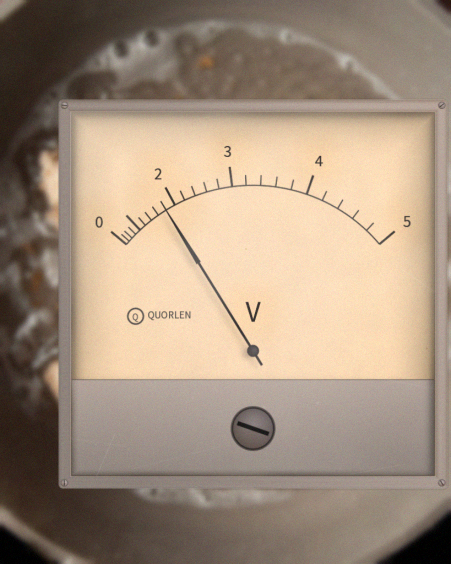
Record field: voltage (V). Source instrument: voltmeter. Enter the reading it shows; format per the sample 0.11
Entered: 1.8
